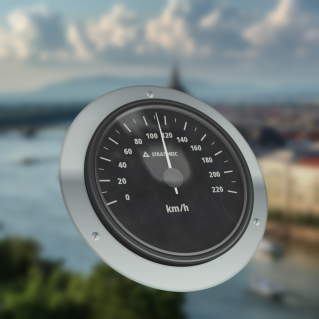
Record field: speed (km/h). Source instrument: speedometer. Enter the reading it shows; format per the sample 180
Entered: 110
